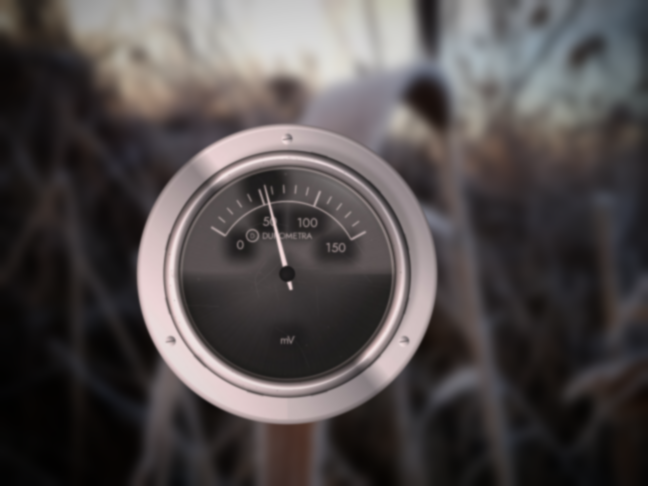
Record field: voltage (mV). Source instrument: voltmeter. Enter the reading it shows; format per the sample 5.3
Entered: 55
